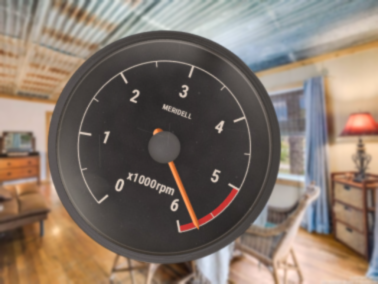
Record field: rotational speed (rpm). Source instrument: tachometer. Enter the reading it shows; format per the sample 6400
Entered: 5750
